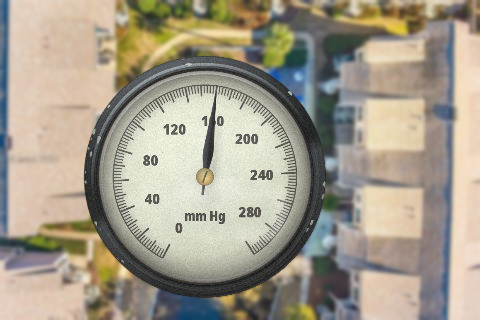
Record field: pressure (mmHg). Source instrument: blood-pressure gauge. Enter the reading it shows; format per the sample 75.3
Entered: 160
